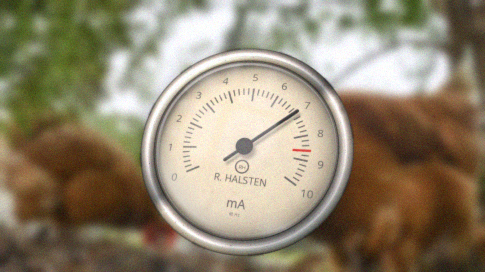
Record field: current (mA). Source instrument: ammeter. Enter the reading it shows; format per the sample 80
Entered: 7
